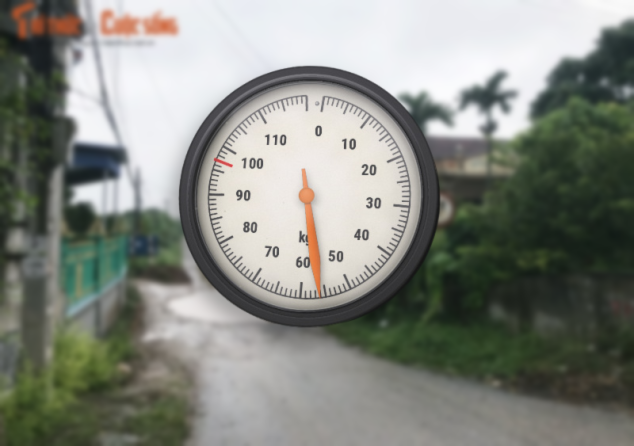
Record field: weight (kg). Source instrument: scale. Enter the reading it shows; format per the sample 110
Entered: 56
